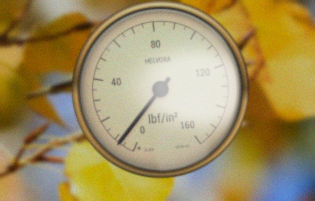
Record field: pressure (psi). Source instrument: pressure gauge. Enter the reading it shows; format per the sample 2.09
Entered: 7.5
